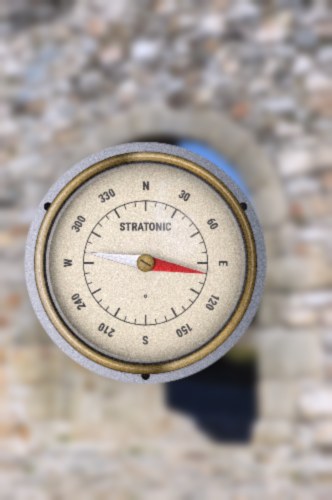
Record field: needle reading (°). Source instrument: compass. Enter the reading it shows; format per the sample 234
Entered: 100
